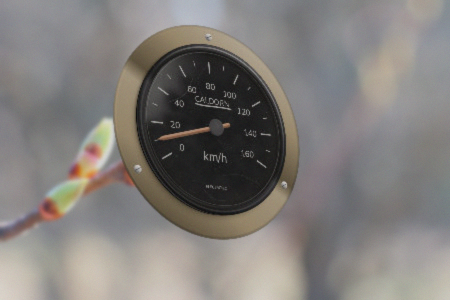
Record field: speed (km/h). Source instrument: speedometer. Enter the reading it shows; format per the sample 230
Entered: 10
